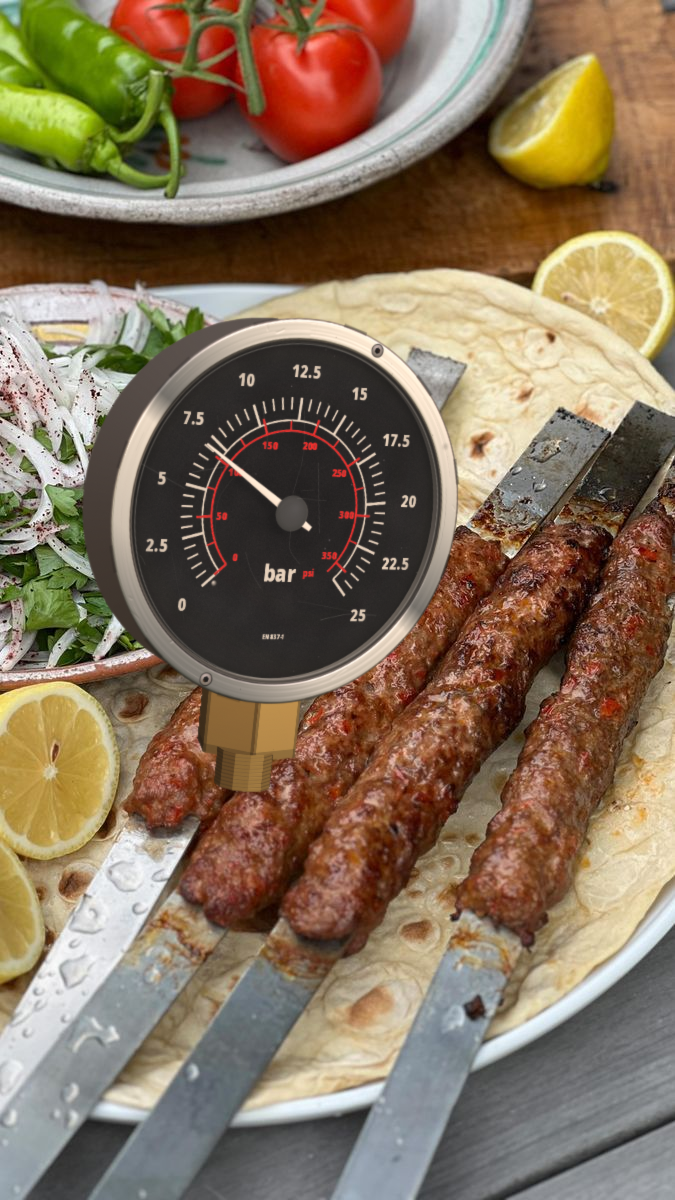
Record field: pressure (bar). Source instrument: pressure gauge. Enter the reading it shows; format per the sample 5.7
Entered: 7
